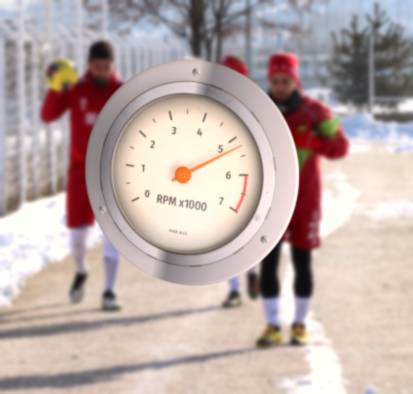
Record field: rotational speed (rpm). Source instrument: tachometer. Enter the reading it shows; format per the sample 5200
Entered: 5250
